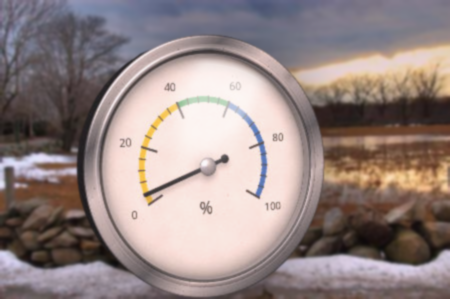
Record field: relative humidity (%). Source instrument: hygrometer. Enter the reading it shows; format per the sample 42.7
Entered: 4
